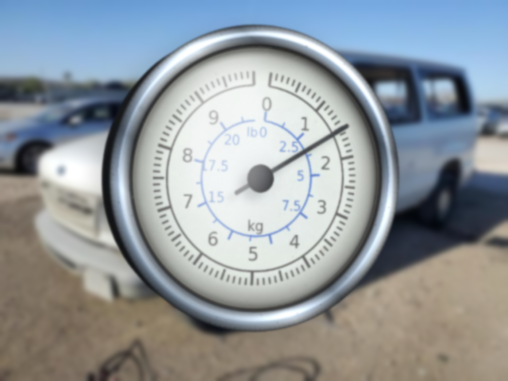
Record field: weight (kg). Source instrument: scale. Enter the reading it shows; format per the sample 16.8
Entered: 1.5
